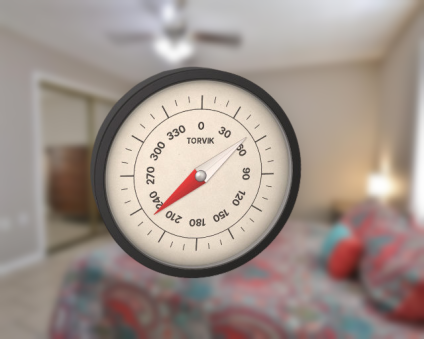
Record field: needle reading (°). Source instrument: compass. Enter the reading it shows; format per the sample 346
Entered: 230
